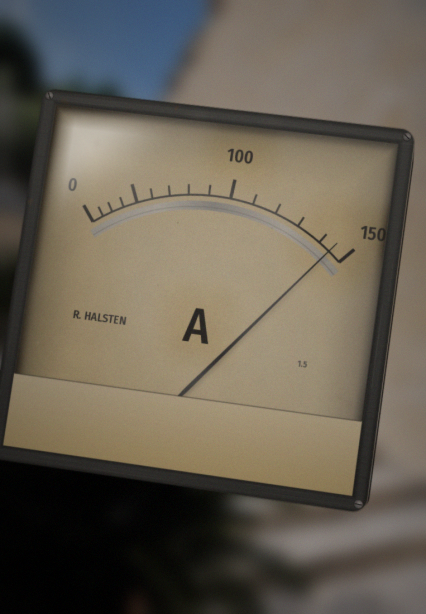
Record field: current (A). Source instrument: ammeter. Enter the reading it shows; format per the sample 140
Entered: 145
